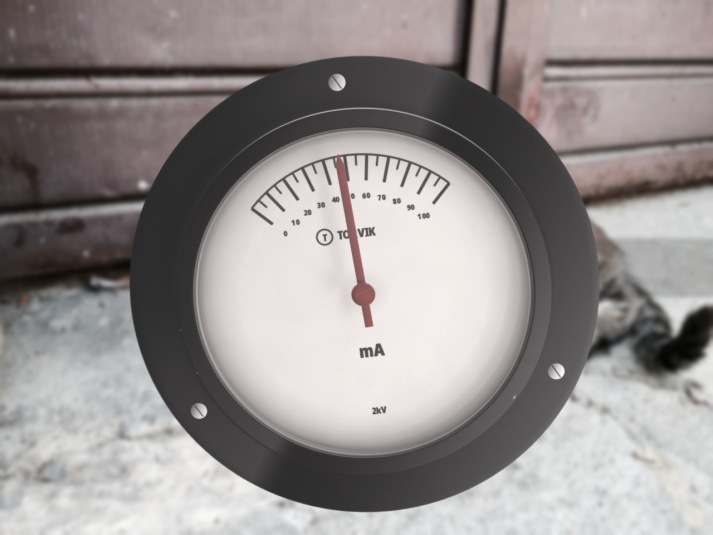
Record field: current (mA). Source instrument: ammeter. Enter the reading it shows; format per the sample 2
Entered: 47.5
